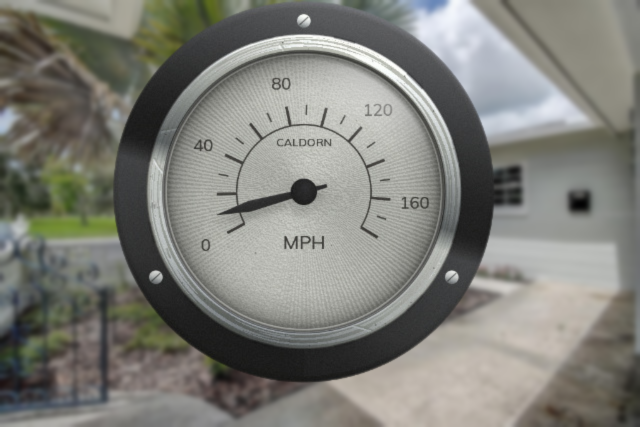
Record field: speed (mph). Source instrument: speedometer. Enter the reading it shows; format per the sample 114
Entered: 10
